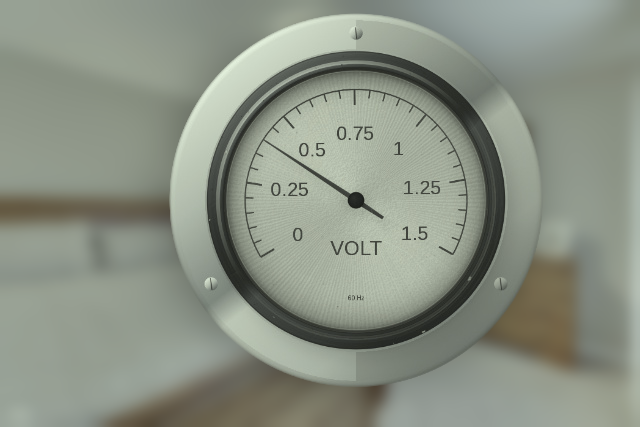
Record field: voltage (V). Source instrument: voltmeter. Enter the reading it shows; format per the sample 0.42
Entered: 0.4
